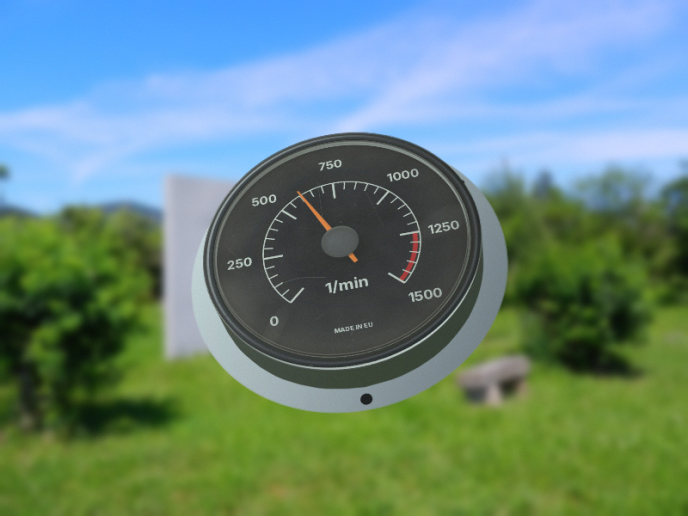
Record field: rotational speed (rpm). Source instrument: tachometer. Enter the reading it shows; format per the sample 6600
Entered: 600
